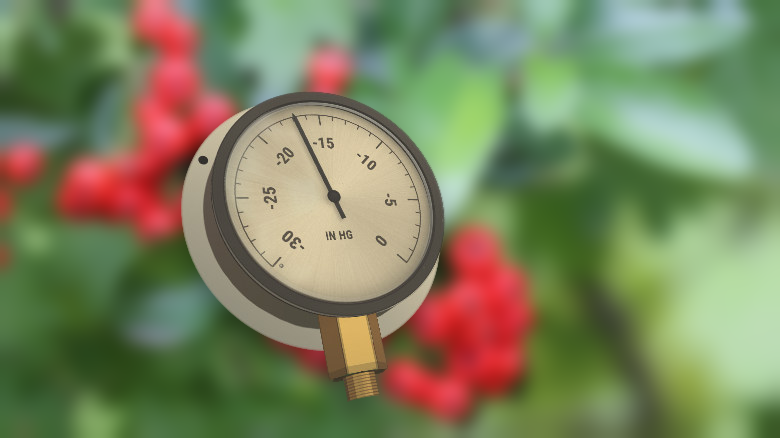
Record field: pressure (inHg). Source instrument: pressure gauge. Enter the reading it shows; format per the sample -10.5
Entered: -17
